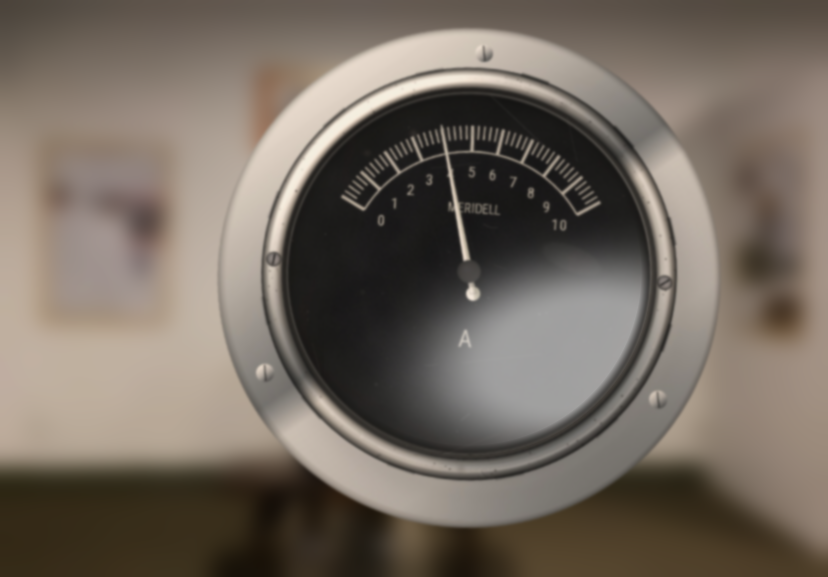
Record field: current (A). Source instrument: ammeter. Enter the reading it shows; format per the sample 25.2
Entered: 4
